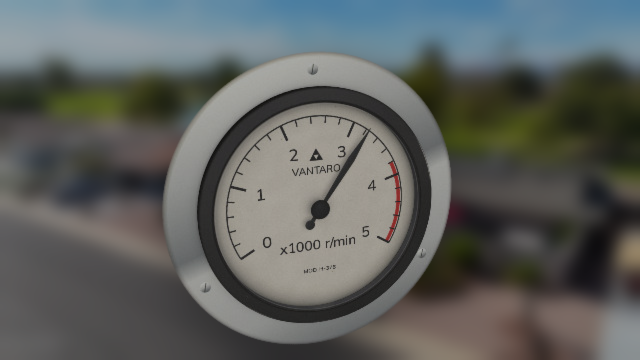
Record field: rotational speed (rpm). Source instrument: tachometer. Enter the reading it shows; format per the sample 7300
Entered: 3200
